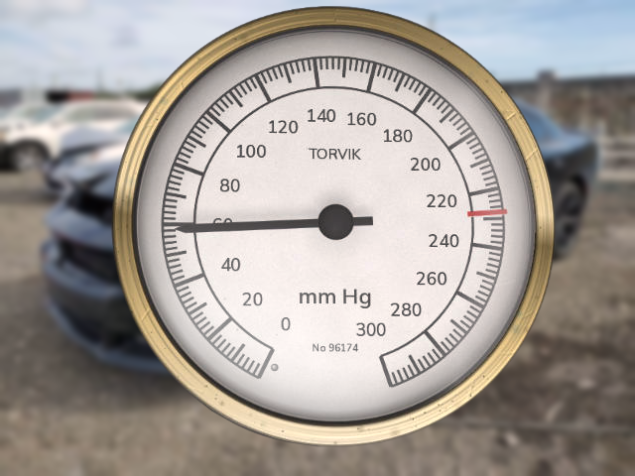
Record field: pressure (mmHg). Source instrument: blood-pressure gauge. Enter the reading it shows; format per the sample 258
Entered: 58
